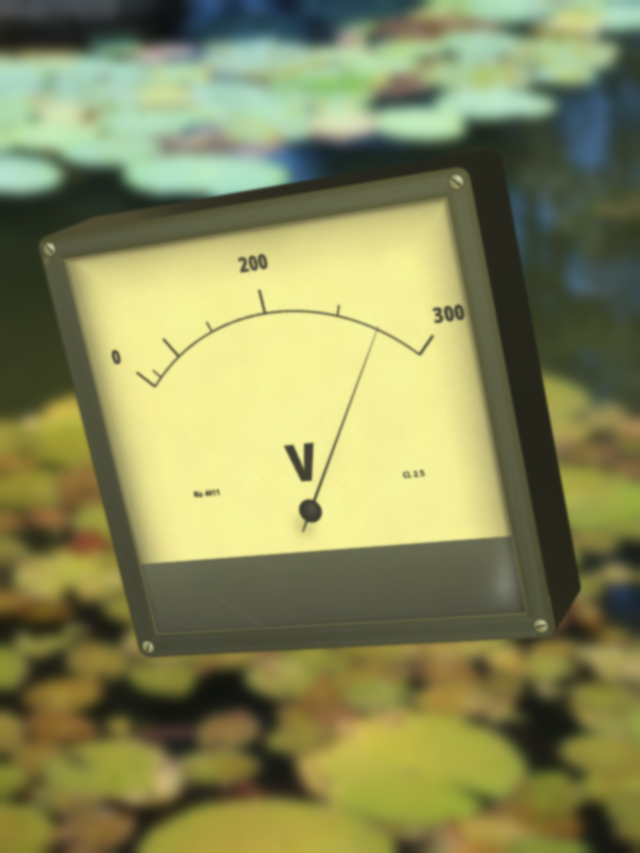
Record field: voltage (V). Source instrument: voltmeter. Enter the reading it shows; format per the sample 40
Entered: 275
